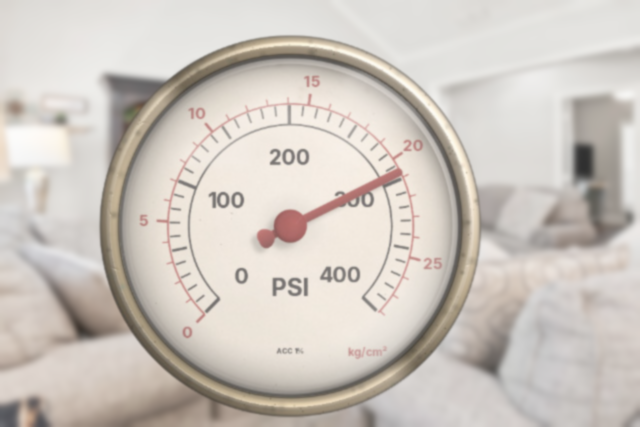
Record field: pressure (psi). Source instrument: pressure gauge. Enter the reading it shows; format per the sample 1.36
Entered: 295
